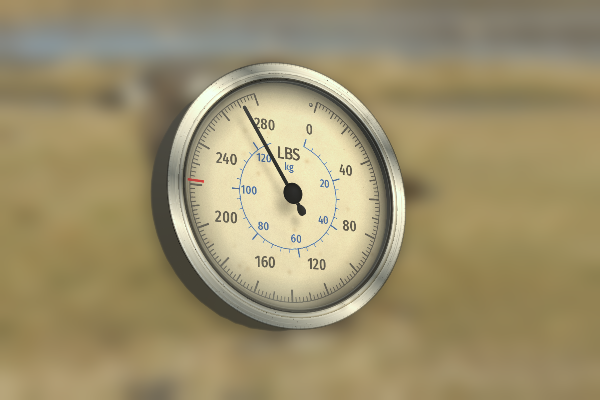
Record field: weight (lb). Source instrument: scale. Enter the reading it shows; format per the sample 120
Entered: 270
